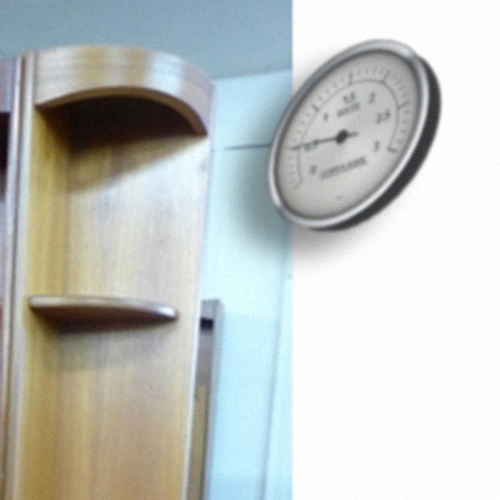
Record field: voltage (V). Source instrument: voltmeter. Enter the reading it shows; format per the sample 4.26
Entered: 0.5
